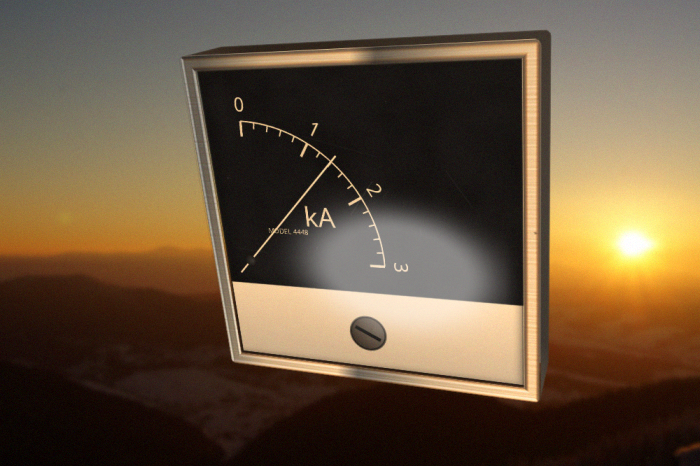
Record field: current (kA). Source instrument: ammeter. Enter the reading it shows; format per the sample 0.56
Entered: 1.4
